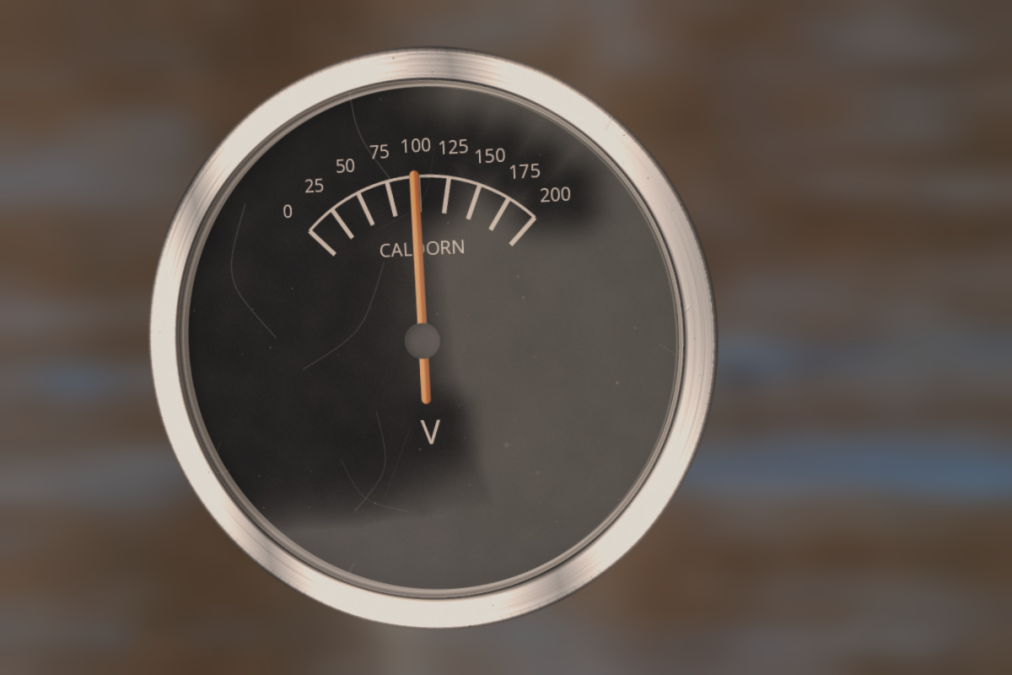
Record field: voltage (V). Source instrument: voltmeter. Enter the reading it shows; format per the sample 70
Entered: 100
